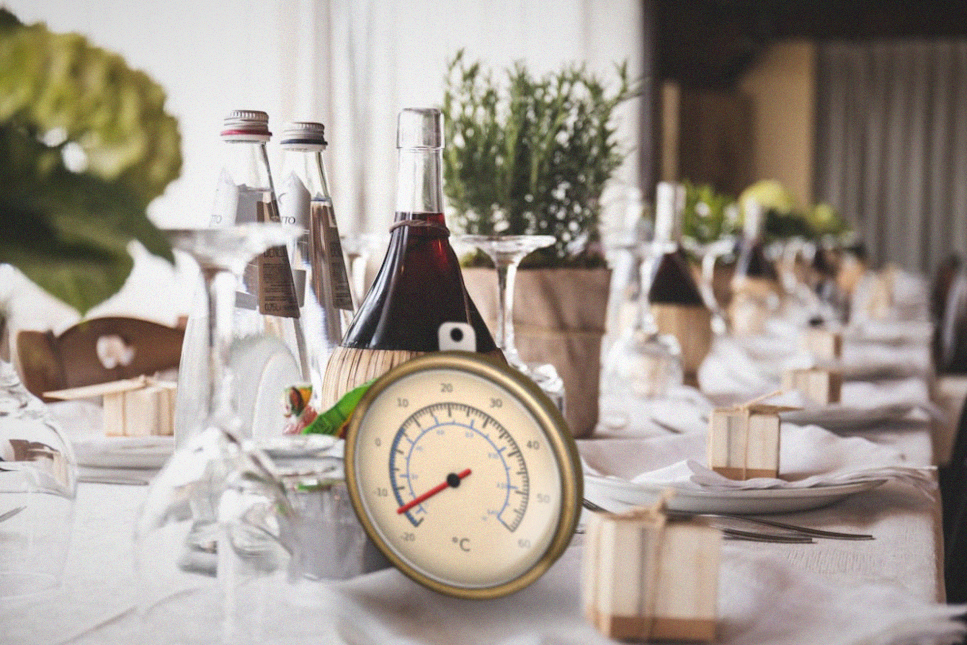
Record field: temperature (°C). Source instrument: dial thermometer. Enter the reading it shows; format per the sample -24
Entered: -15
